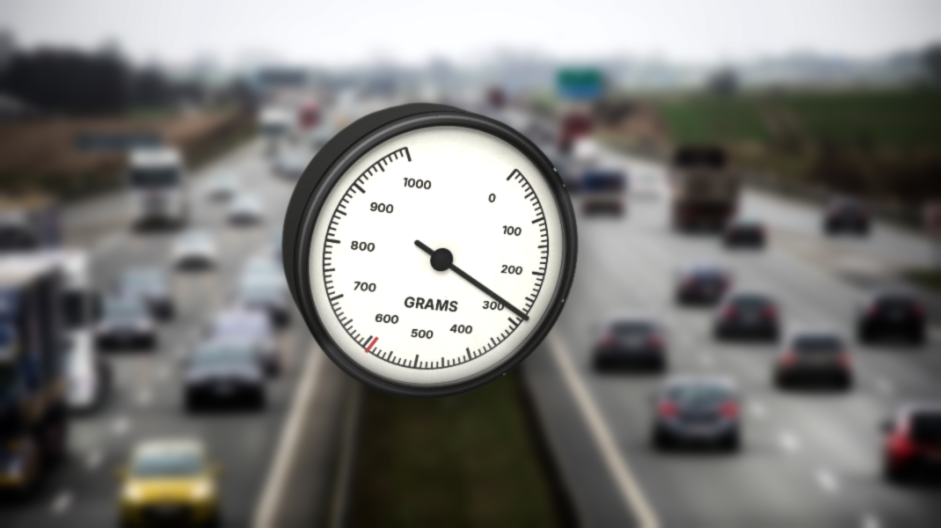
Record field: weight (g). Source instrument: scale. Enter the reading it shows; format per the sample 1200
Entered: 280
